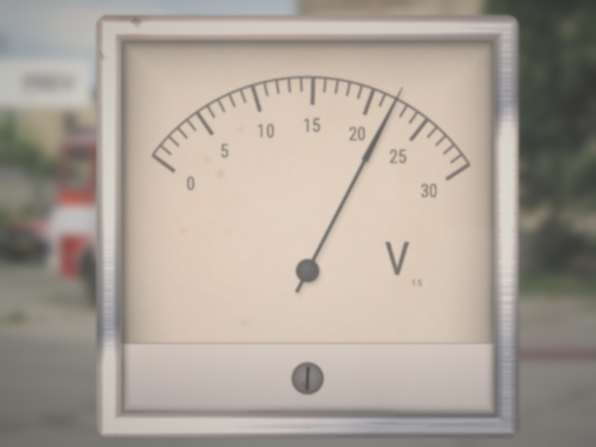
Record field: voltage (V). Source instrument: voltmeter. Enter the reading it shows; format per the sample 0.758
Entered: 22
